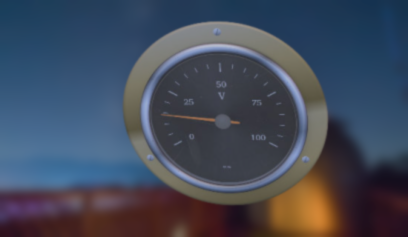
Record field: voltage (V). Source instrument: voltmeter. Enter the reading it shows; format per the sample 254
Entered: 15
